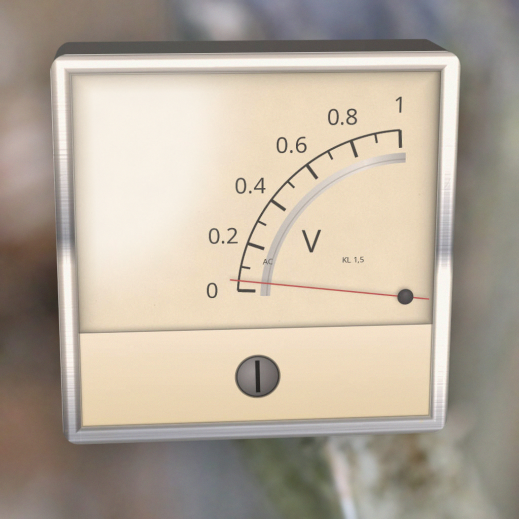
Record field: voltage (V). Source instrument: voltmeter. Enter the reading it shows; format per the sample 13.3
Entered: 0.05
